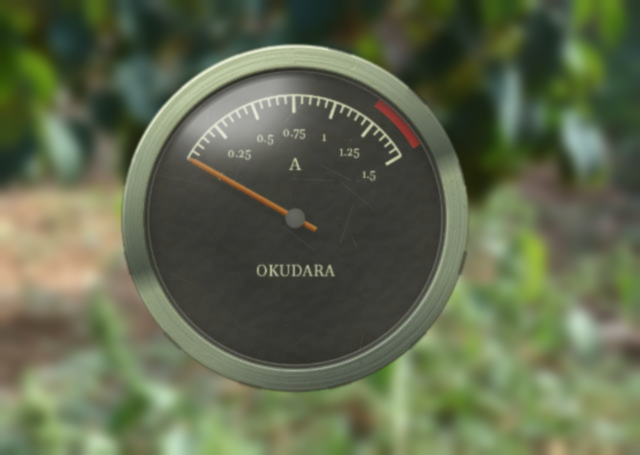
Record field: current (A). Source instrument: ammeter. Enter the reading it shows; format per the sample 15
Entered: 0
